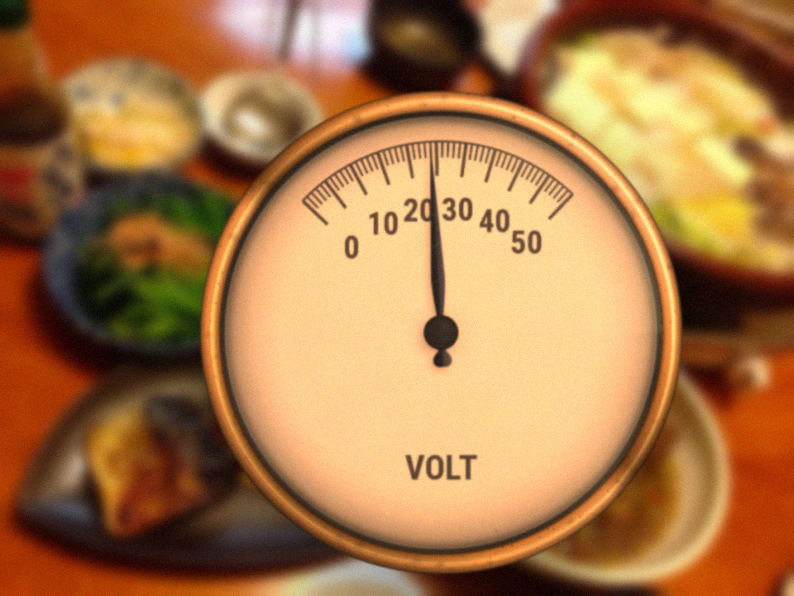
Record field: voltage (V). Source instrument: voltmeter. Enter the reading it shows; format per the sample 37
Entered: 24
